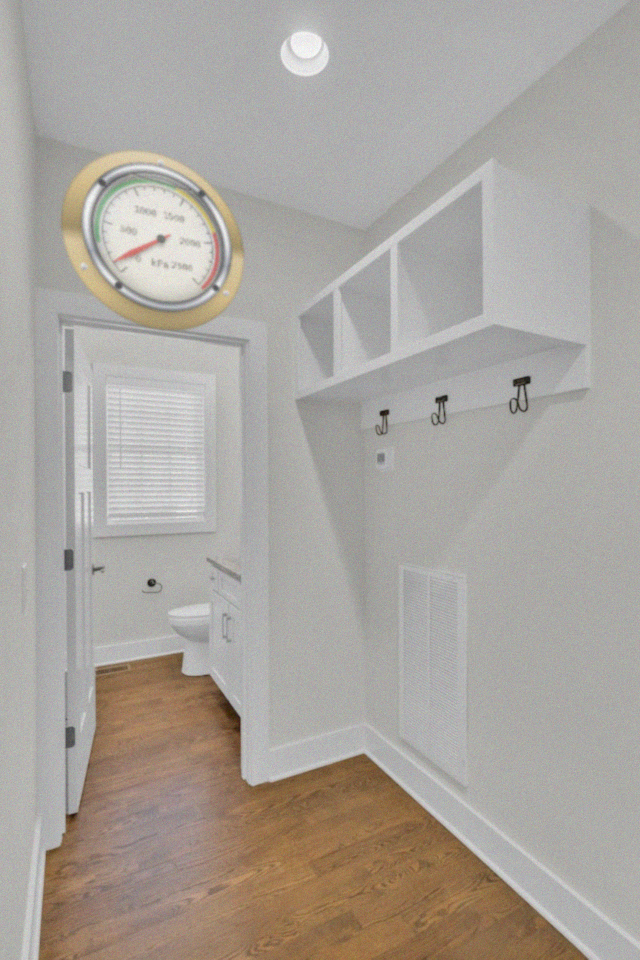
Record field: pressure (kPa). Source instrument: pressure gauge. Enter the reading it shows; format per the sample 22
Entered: 100
